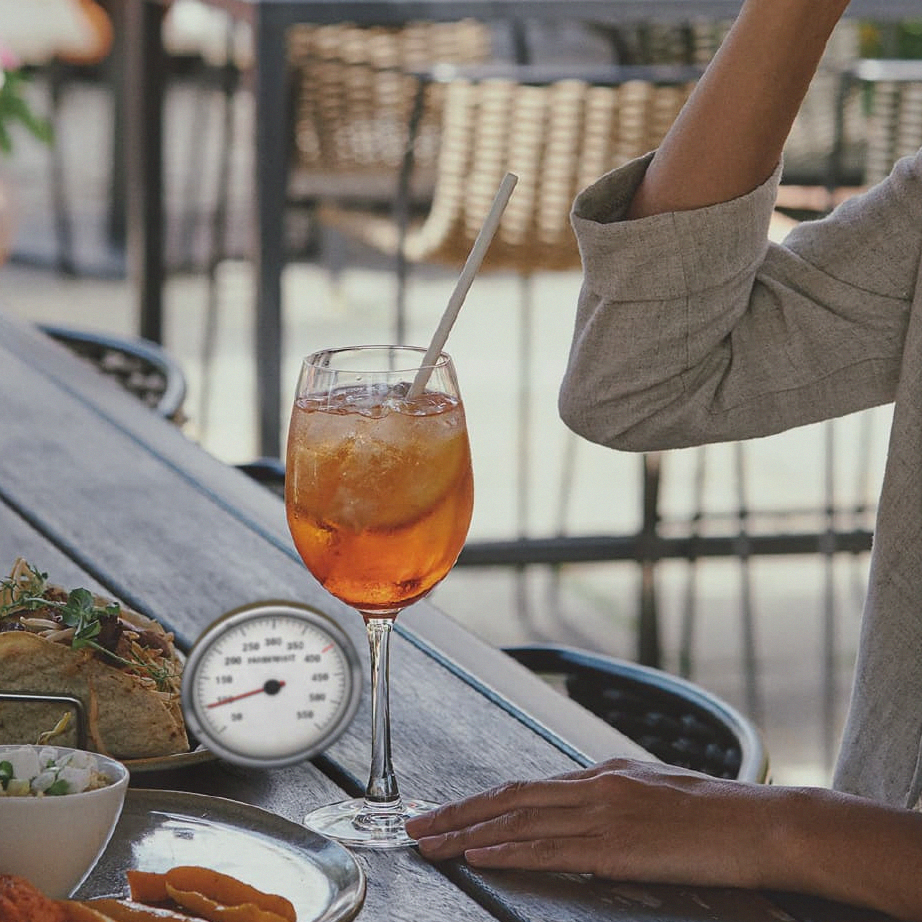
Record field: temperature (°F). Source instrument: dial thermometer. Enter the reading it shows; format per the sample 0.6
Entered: 100
